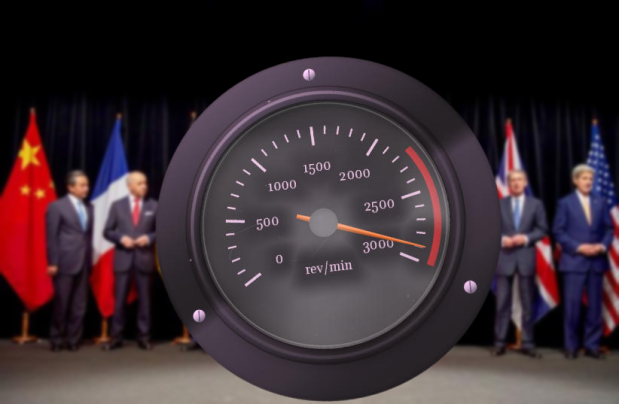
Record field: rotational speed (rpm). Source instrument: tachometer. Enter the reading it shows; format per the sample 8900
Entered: 2900
